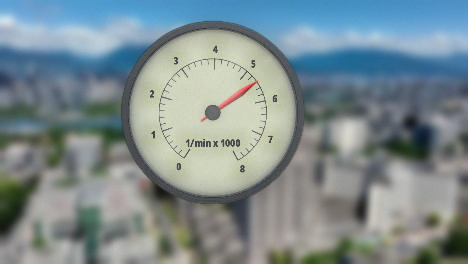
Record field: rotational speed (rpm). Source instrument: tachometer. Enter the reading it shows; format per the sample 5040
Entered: 5400
